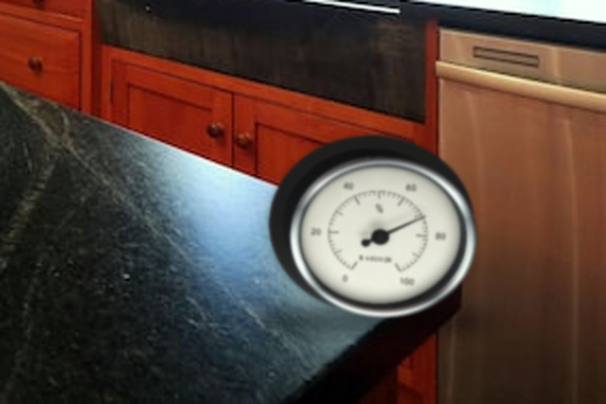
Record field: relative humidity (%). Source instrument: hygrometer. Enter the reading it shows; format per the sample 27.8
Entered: 70
